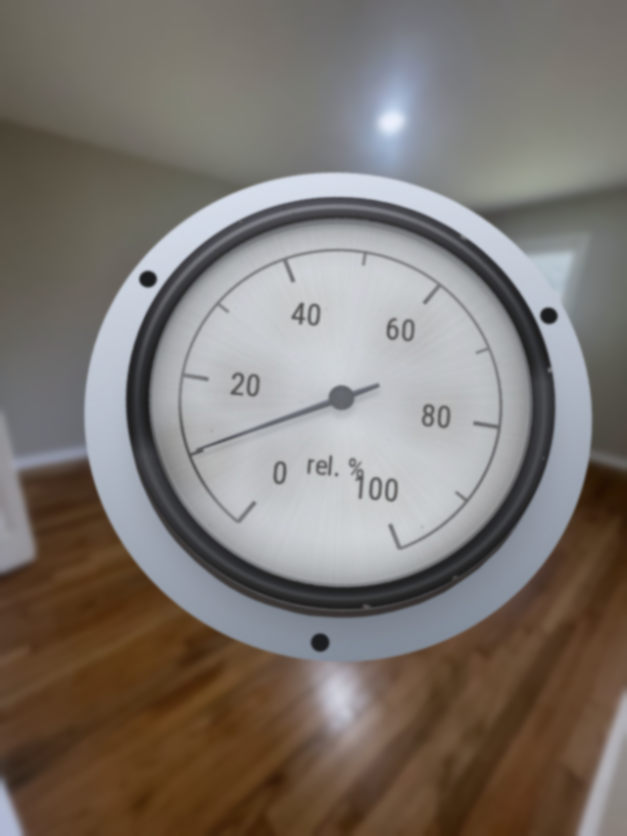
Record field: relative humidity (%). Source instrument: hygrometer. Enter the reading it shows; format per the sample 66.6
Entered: 10
